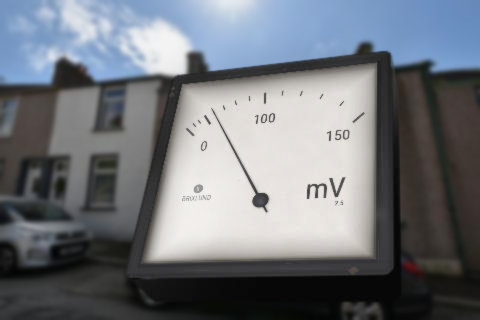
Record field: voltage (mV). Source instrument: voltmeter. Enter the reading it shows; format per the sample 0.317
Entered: 60
